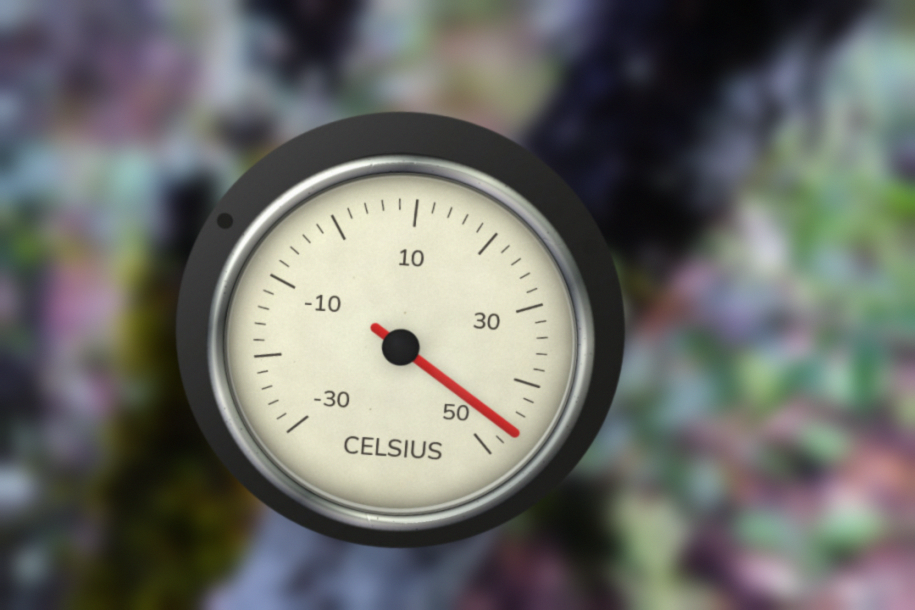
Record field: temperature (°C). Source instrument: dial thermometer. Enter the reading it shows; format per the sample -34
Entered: 46
